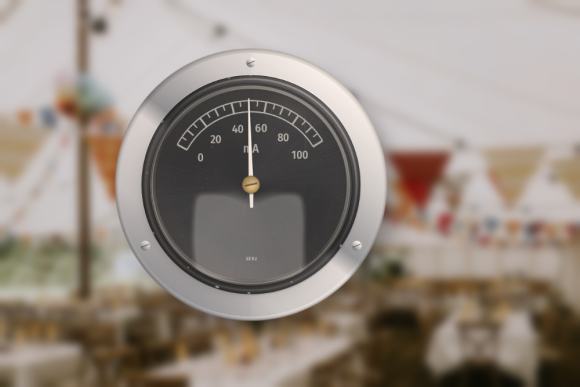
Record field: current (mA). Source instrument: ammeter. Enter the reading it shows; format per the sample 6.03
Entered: 50
